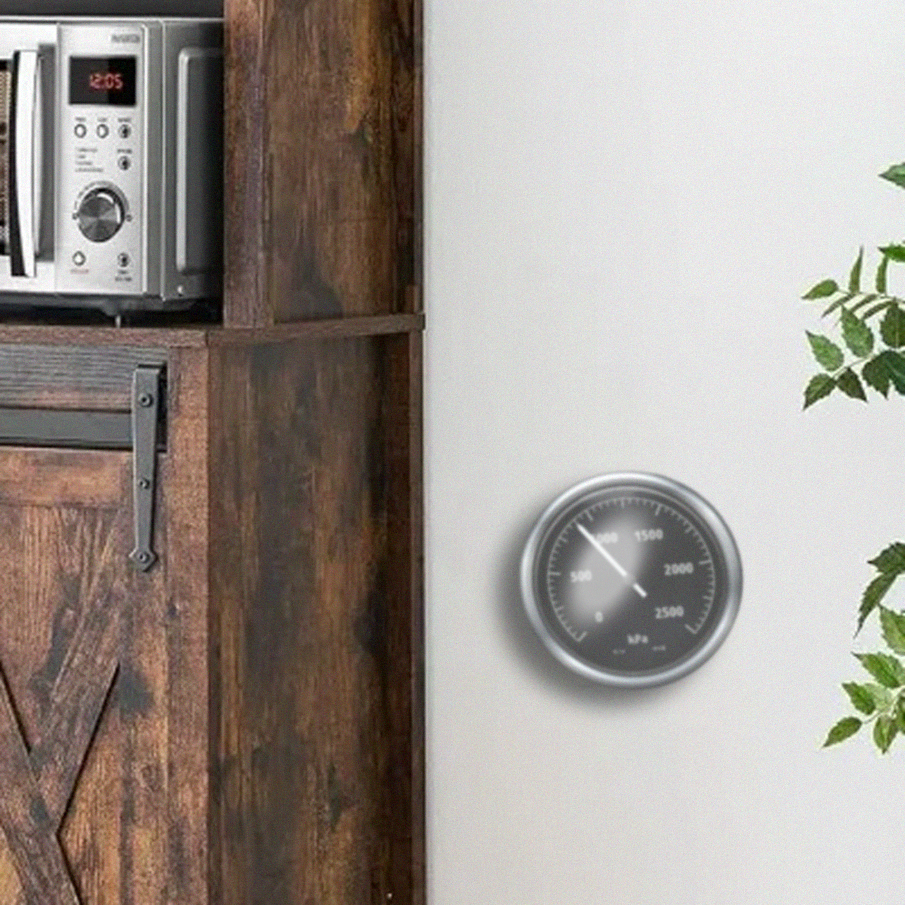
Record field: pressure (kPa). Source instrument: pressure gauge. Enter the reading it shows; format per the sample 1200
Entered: 900
